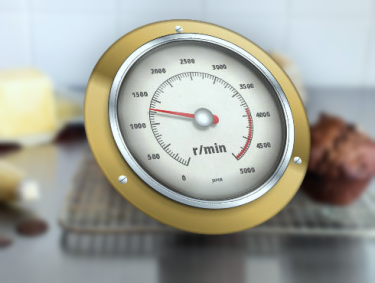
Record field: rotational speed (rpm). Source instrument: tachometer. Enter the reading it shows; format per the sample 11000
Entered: 1250
